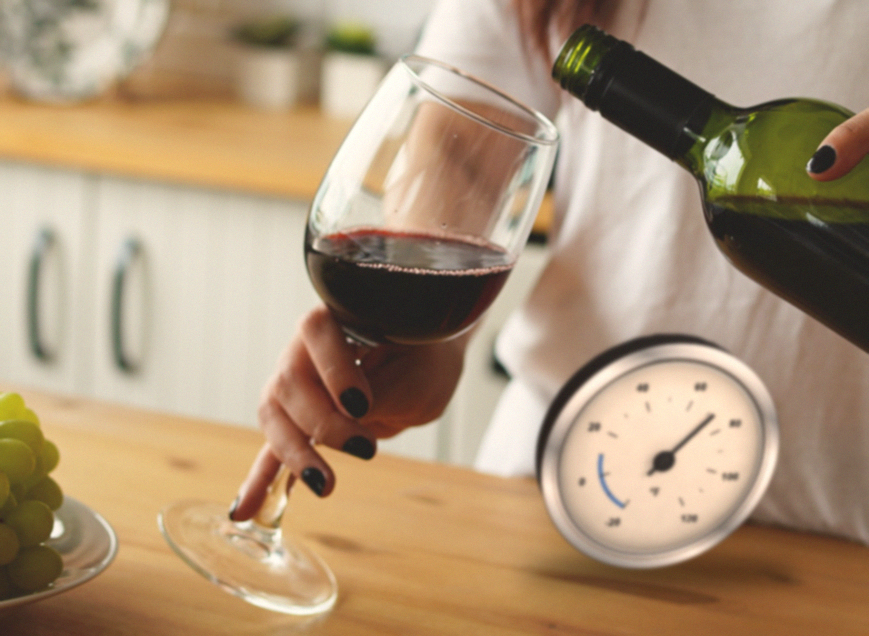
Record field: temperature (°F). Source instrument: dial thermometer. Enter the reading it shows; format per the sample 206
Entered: 70
